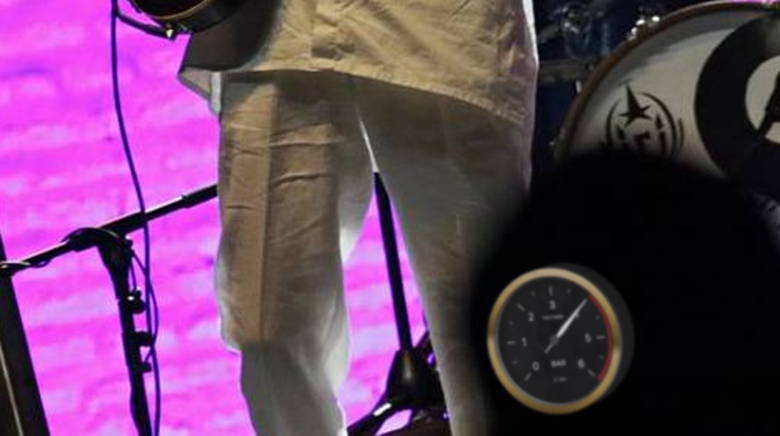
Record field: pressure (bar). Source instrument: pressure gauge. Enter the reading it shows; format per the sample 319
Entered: 4
